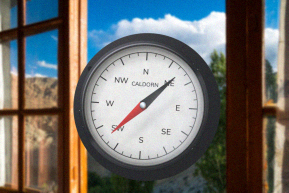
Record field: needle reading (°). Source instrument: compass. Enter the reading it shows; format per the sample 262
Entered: 225
